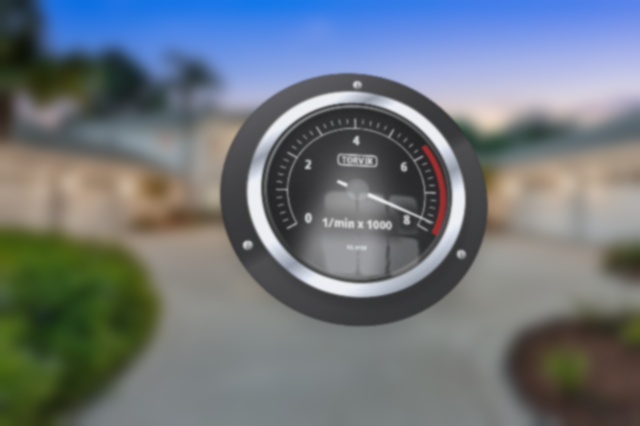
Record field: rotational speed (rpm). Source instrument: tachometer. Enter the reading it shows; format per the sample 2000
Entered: 7800
